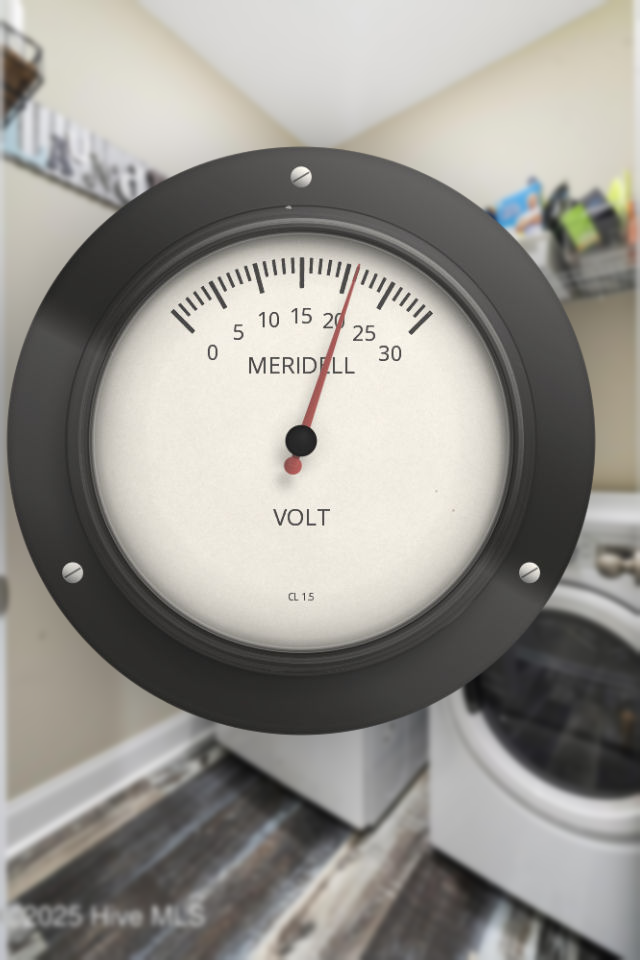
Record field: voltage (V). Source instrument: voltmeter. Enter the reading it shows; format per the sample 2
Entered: 21
